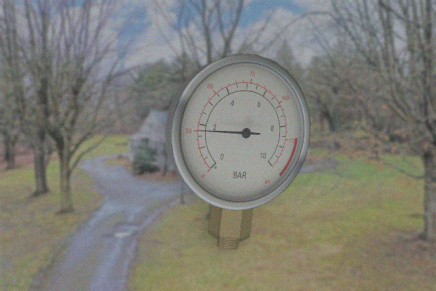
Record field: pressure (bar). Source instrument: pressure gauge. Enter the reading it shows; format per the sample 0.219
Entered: 1.75
